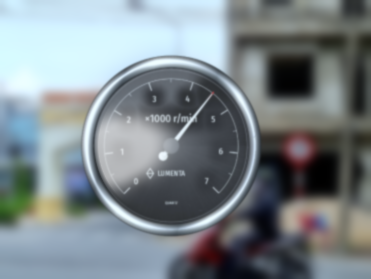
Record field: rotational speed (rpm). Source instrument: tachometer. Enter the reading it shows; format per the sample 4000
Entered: 4500
